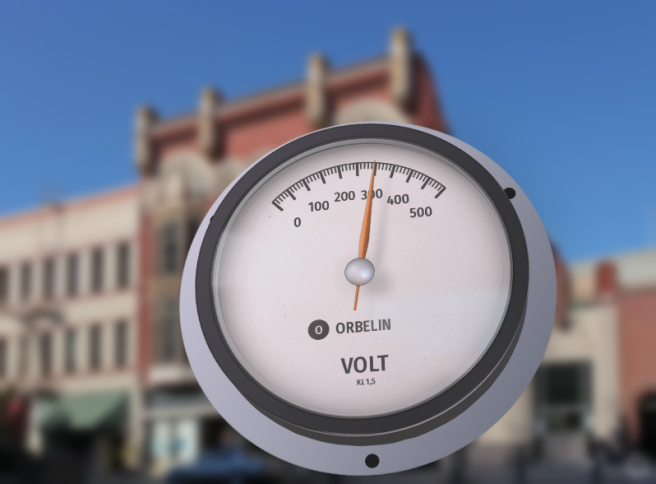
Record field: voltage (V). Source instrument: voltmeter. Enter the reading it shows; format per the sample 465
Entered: 300
